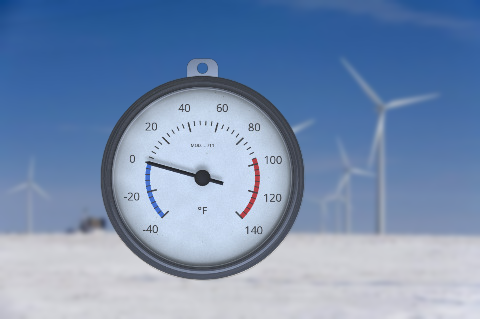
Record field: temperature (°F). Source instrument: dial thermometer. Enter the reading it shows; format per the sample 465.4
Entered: 0
